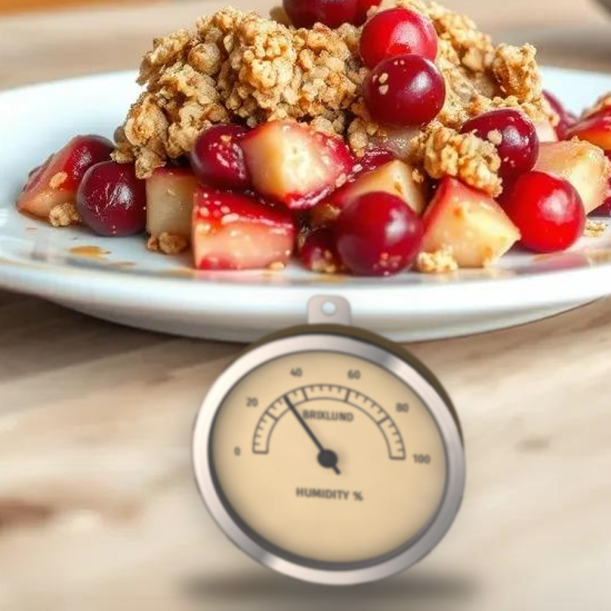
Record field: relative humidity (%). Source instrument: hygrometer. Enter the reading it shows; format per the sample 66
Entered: 32
